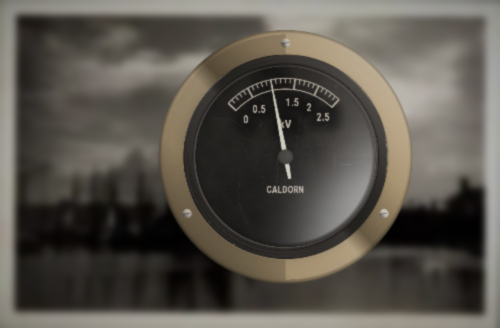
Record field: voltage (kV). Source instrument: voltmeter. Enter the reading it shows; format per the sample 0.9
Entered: 1
